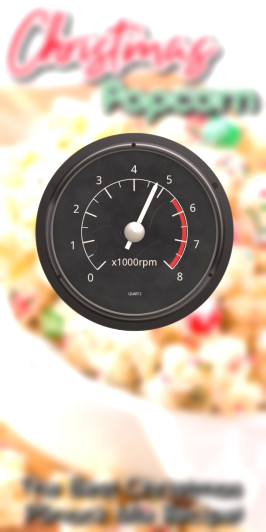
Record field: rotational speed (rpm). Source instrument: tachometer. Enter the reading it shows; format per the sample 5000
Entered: 4750
